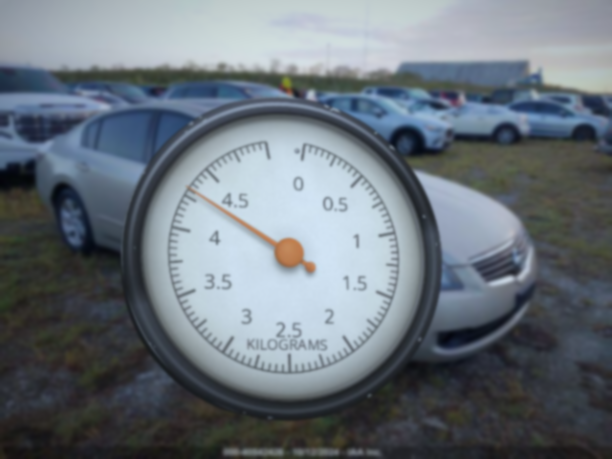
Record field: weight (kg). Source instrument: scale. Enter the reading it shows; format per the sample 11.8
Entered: 4.3
